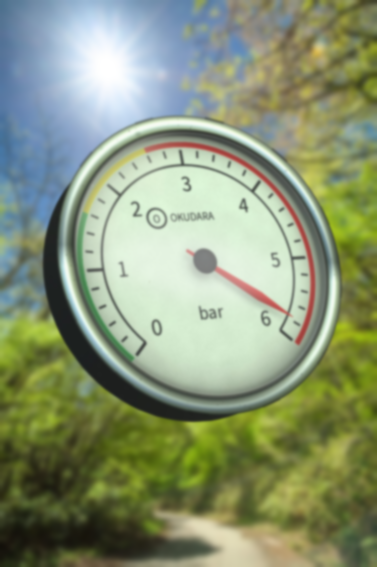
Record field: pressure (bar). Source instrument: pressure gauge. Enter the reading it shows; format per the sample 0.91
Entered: 5.8
